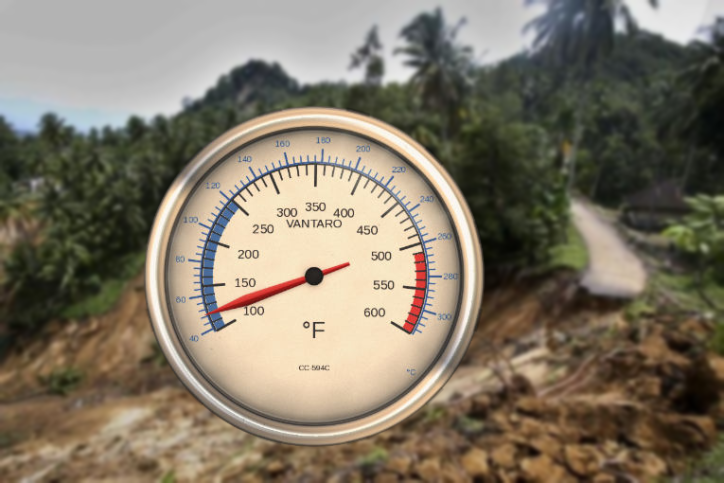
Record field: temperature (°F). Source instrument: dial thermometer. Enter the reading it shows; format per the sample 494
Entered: 120
